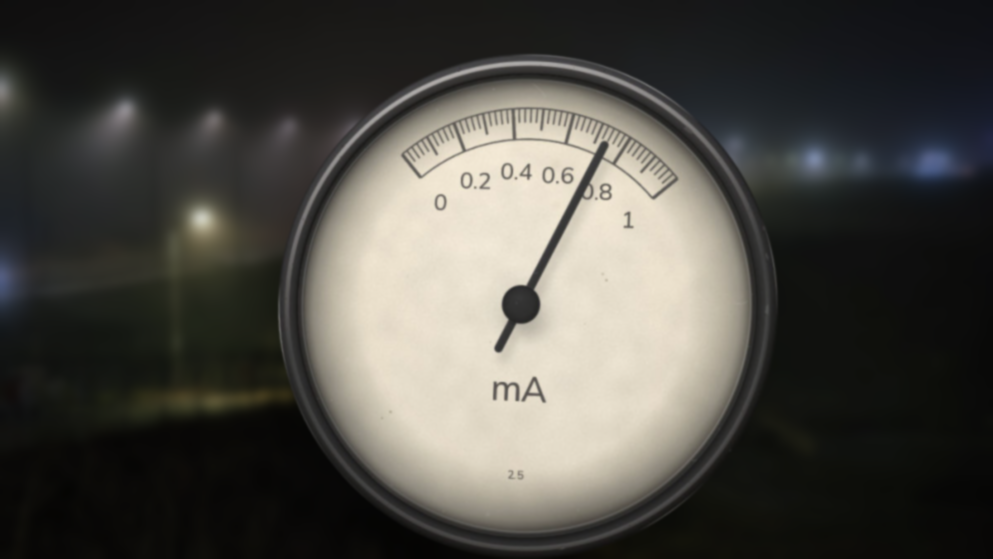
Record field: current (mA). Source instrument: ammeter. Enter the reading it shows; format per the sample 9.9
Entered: 0.74
